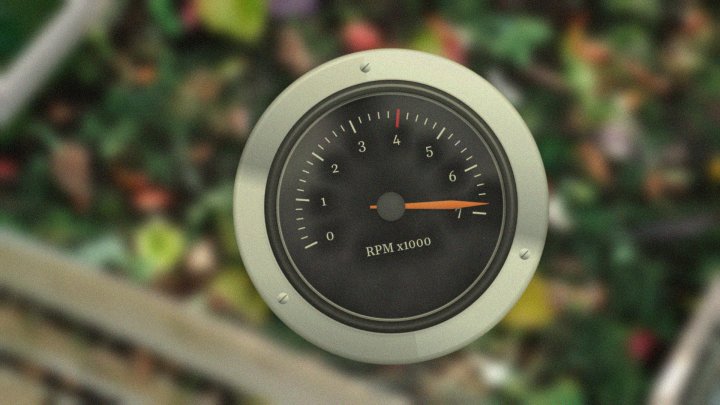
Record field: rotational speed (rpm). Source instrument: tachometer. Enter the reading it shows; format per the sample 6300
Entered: 6800
